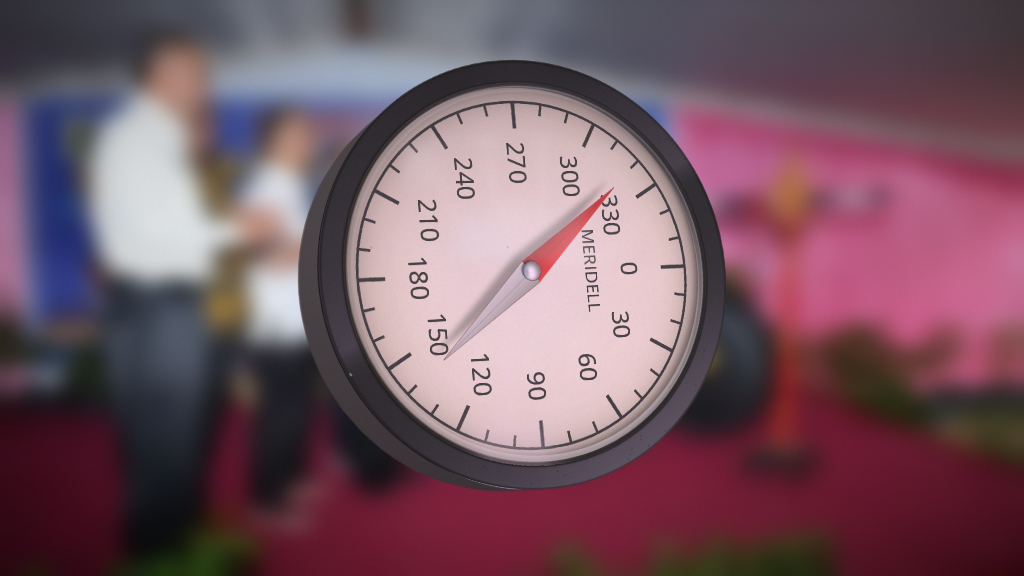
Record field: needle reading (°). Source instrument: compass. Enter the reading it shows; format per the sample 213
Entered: 320
